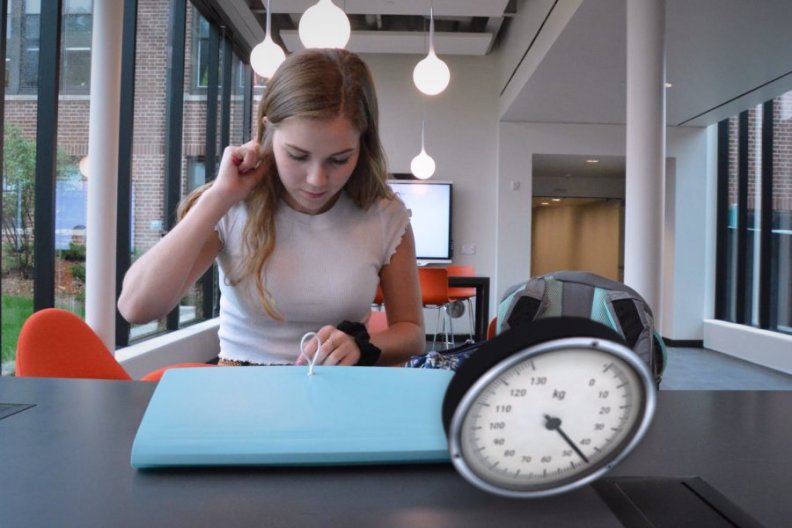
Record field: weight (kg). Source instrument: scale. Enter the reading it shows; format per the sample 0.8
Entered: 45
